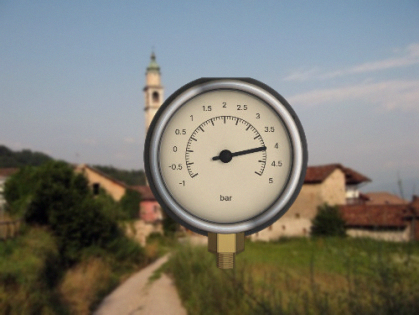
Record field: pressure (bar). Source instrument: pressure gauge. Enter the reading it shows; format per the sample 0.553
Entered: 4
